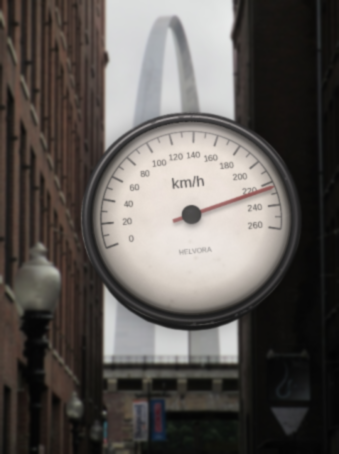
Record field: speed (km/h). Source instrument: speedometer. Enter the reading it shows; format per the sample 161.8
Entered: 225
